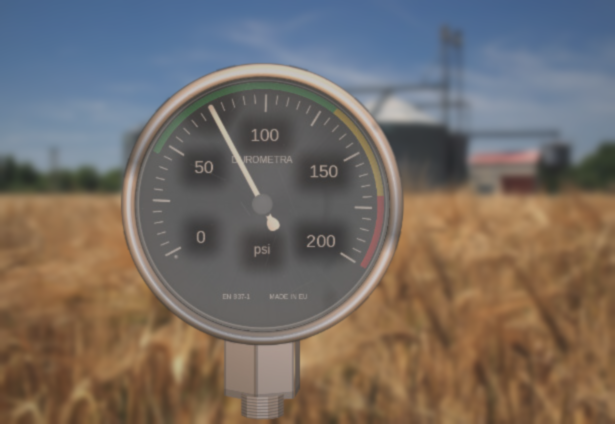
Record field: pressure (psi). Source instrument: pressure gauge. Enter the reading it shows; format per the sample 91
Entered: 75
